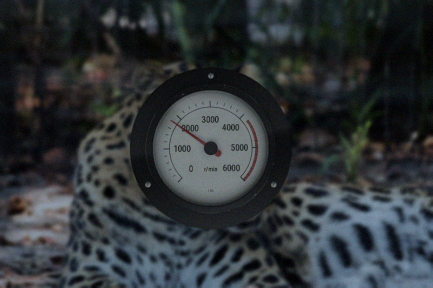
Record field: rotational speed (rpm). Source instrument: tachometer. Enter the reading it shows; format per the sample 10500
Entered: 1800
